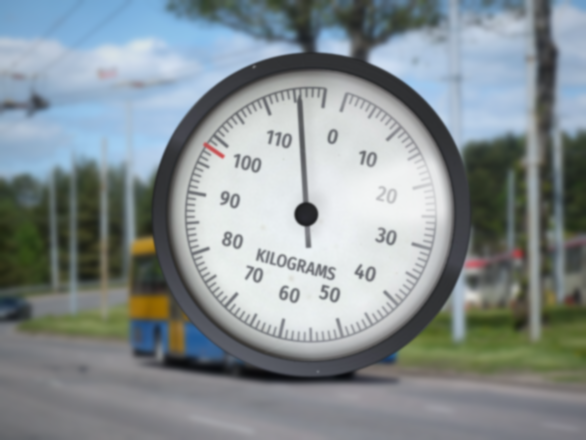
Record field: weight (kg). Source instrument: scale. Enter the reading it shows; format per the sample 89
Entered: 116
